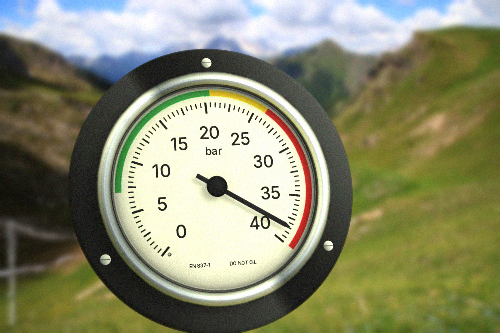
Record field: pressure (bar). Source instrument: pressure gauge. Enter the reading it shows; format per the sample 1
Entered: 38.5
